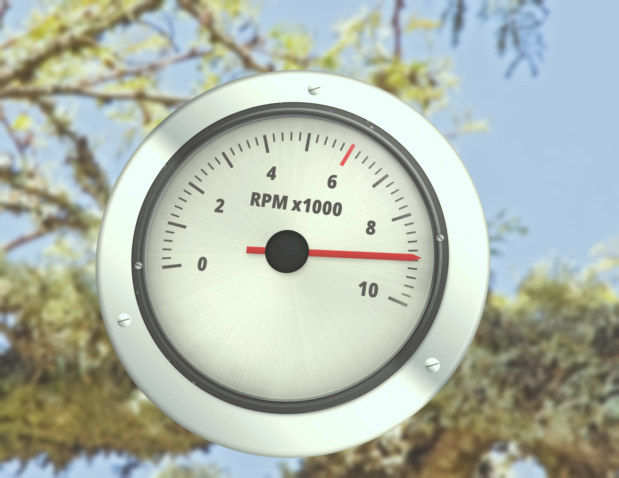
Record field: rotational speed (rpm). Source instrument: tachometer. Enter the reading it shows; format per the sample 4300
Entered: 9000
